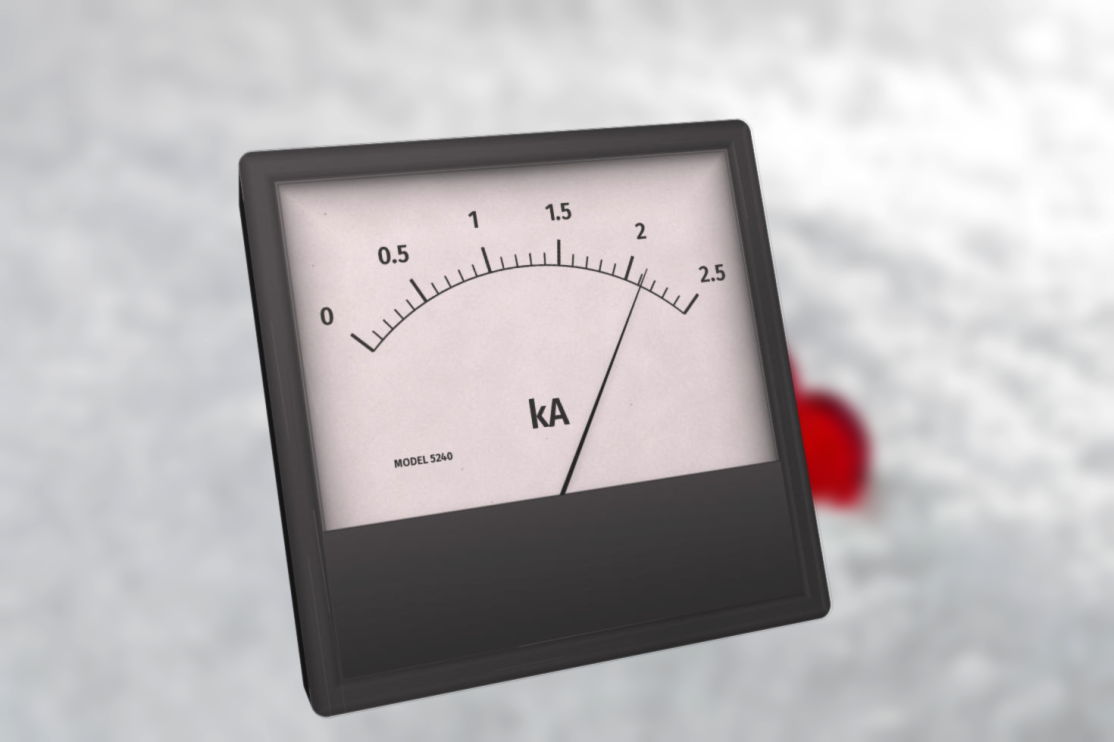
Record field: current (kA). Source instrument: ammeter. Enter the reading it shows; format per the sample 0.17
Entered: 2.1
